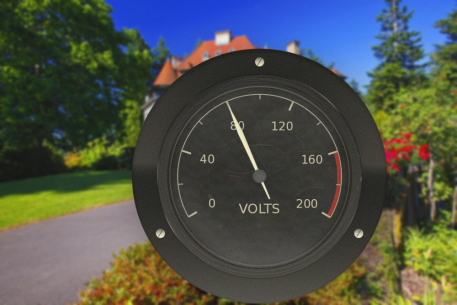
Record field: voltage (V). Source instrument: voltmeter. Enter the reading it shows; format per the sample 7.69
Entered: 80
